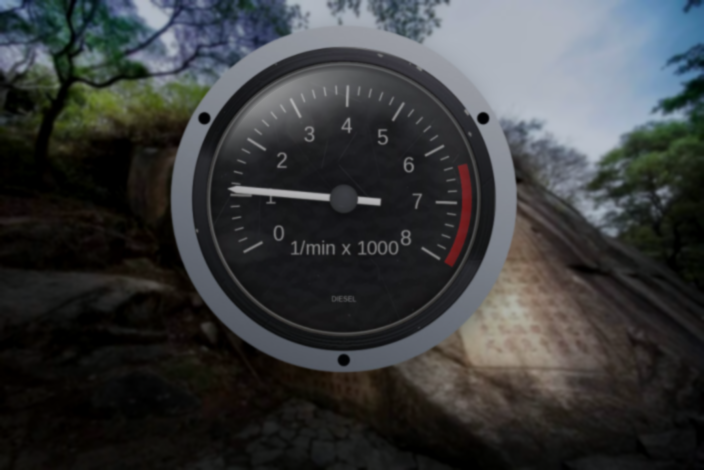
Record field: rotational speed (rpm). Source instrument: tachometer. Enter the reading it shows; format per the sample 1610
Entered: 1100
